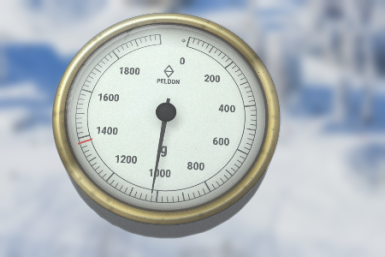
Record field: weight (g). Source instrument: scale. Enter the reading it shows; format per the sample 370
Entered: 1020
